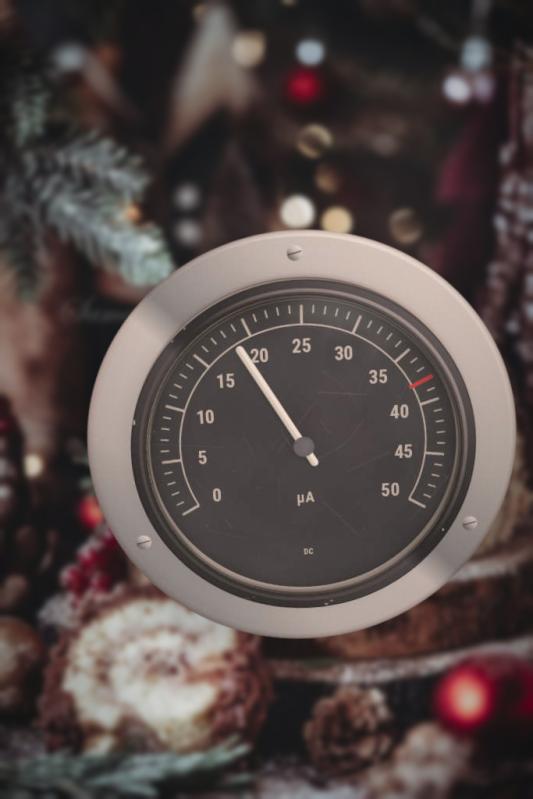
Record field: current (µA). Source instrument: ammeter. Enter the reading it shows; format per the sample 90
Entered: 18.5
